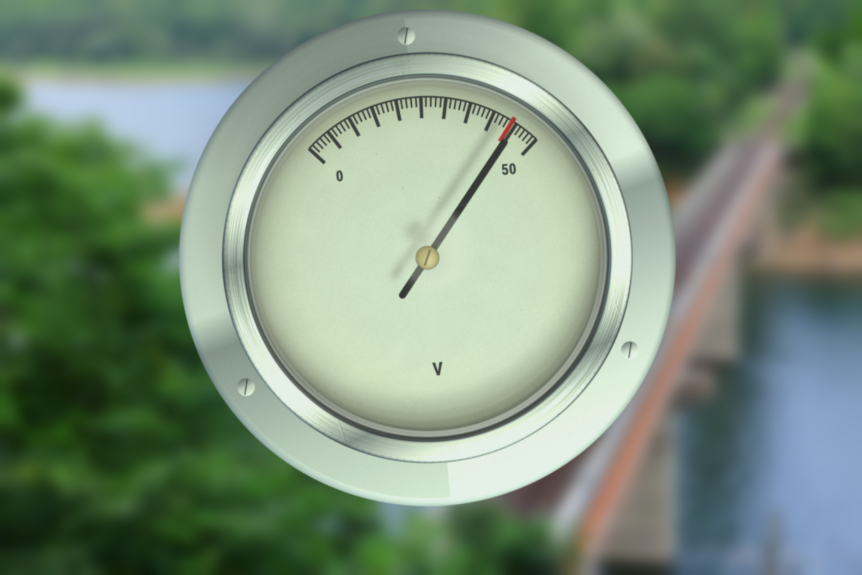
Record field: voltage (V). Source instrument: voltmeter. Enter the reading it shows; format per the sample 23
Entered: 45
